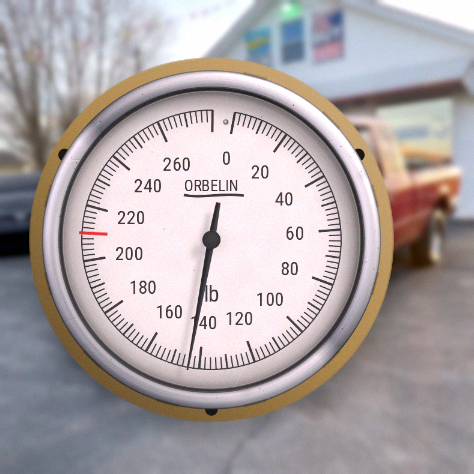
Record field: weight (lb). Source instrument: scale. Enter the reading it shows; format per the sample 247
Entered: 144
